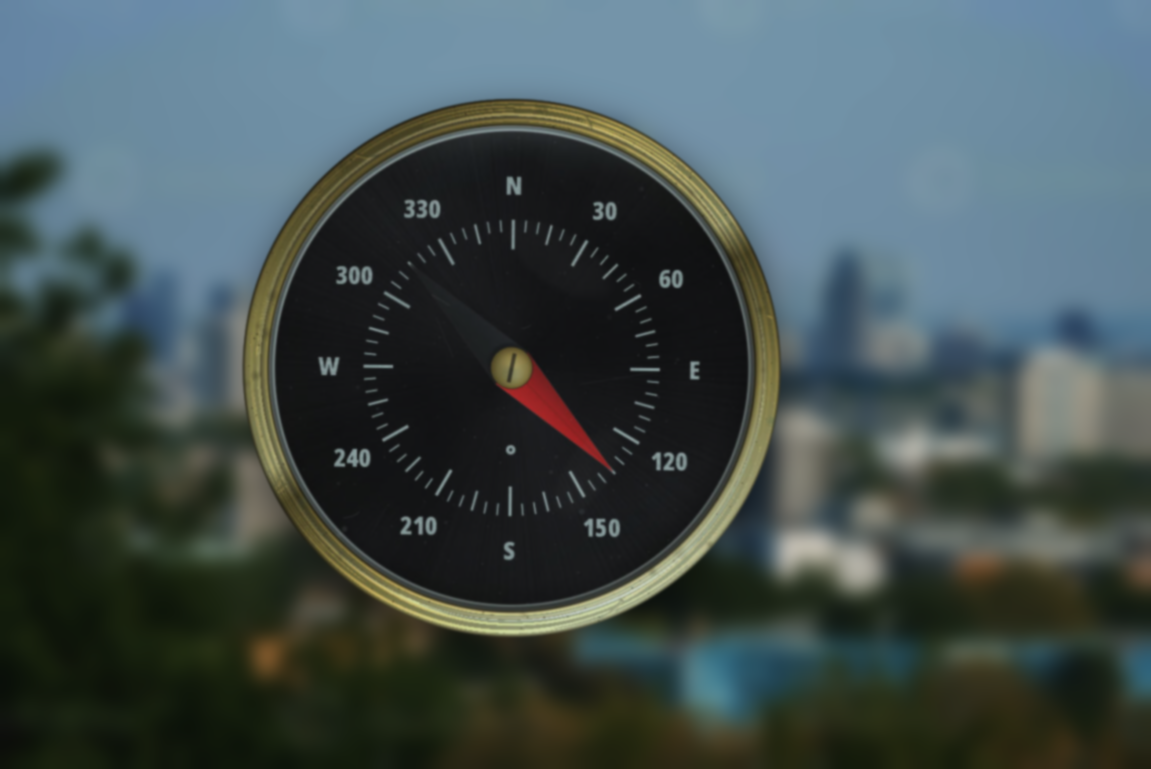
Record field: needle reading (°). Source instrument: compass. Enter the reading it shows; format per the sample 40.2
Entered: 135
